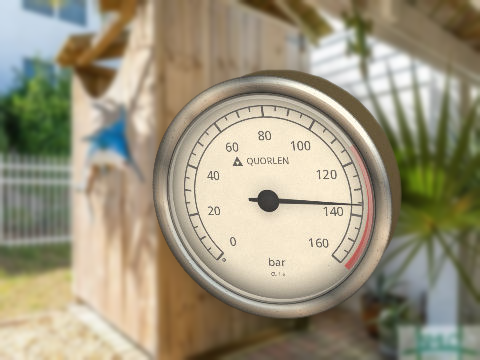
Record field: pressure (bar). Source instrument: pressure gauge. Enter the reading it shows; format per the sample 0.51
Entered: 135
